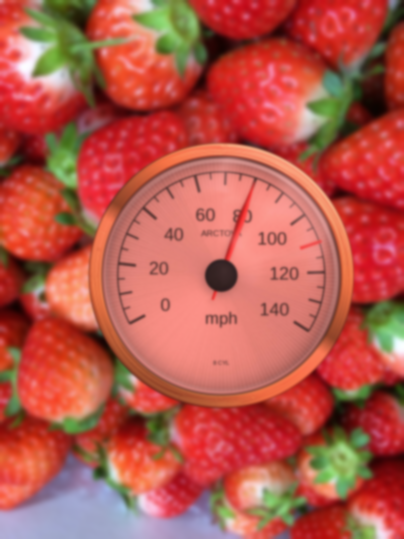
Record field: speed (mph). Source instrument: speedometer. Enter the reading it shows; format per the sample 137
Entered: 80
